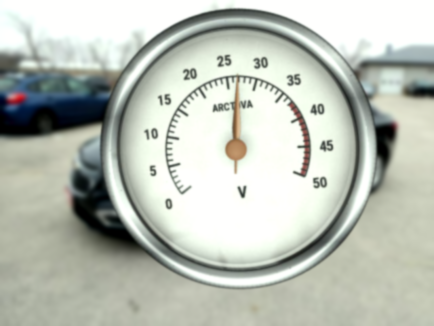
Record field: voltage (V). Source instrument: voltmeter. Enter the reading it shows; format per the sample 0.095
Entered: 27
